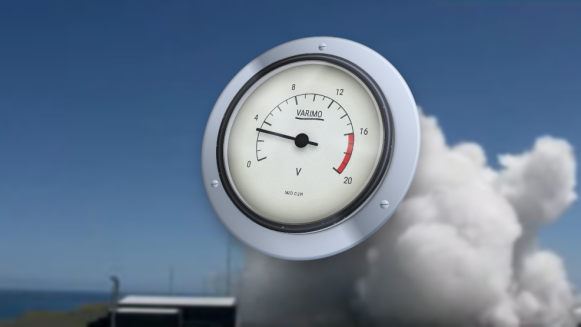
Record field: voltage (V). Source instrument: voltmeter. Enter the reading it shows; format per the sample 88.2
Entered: 3
